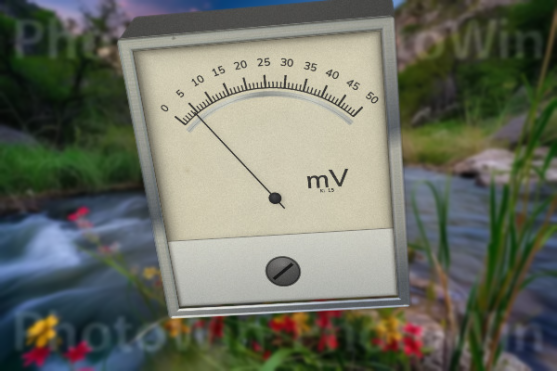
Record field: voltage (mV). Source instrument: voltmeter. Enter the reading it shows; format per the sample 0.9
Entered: 5
